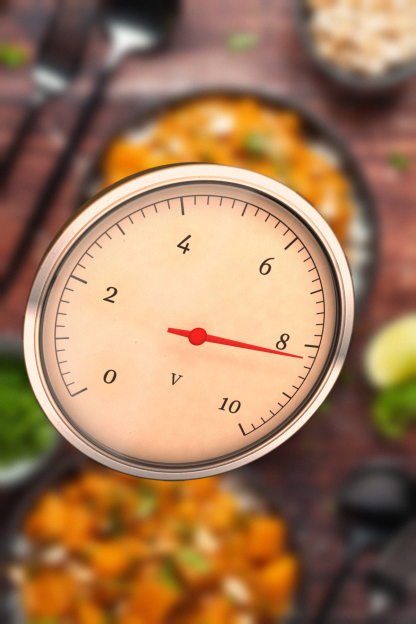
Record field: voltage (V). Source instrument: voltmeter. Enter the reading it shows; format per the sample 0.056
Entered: 8.2
